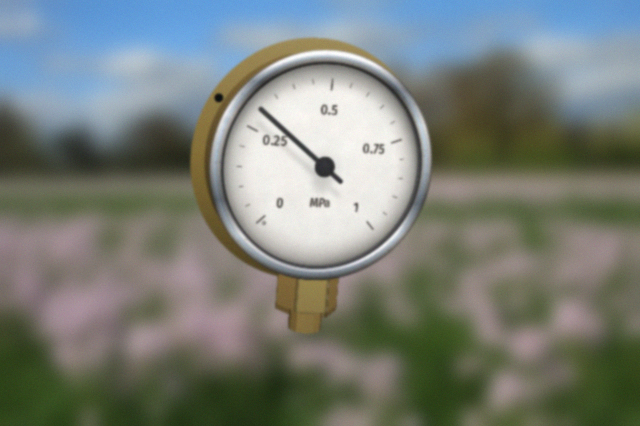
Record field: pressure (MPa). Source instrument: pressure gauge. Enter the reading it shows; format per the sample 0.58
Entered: 0.3
